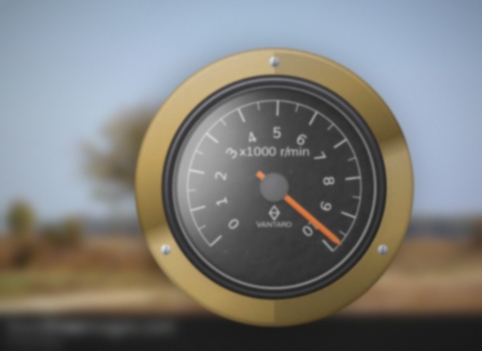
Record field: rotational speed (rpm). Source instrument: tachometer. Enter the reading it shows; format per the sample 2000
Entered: 9750
